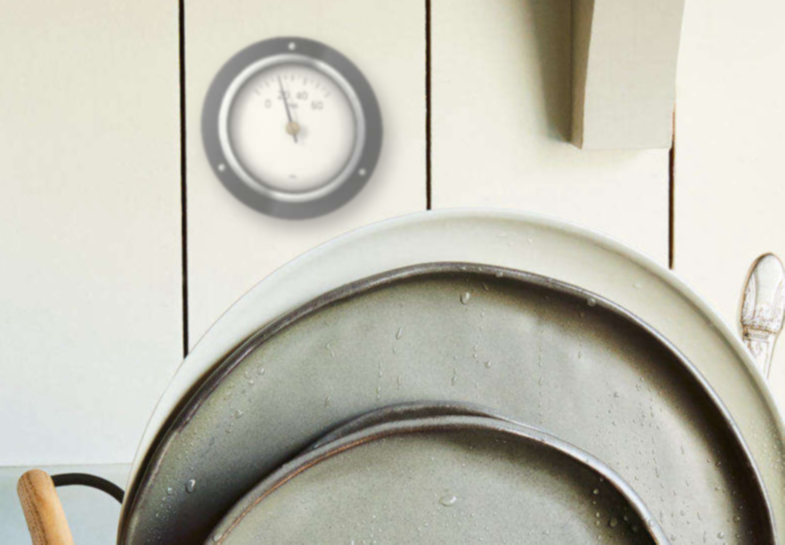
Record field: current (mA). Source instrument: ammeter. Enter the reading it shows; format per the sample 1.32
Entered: 20
